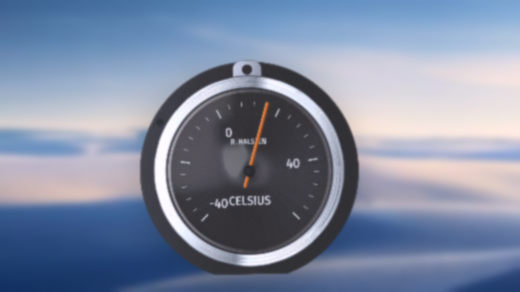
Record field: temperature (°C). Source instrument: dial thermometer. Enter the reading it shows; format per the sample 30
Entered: 16
